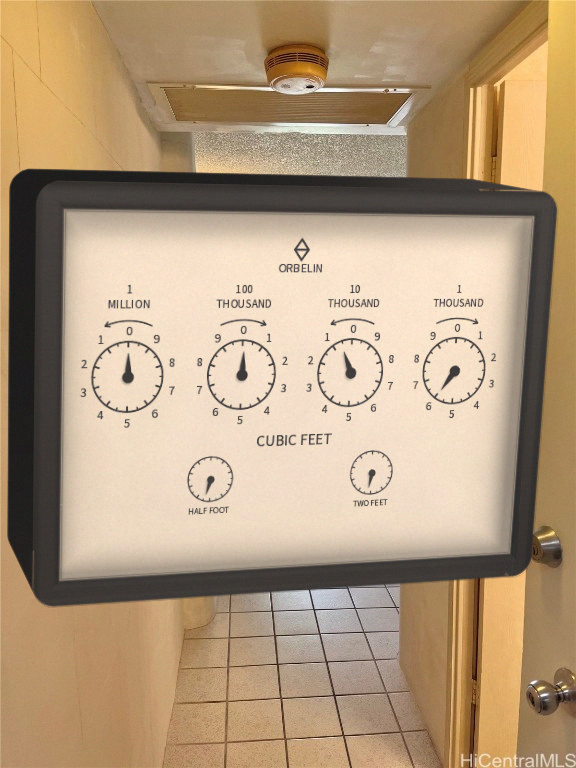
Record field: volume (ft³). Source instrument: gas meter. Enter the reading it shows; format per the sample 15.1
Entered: 600
